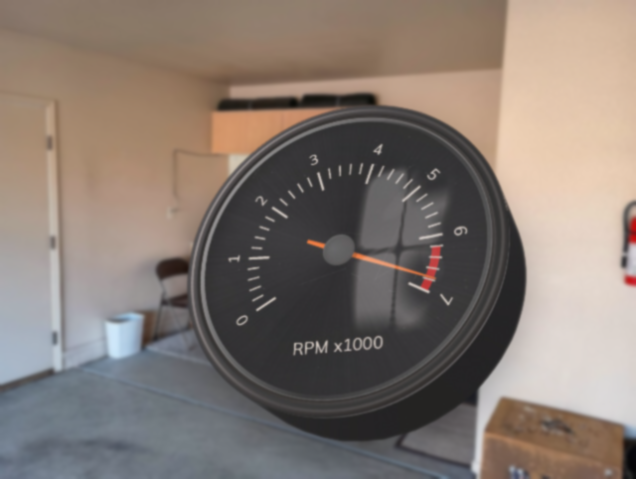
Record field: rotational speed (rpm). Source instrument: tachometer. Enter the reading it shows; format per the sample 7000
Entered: 6800
